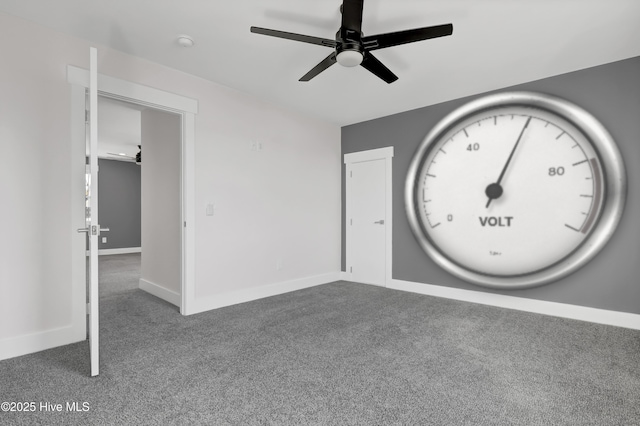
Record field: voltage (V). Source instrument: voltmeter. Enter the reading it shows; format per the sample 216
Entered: 60
